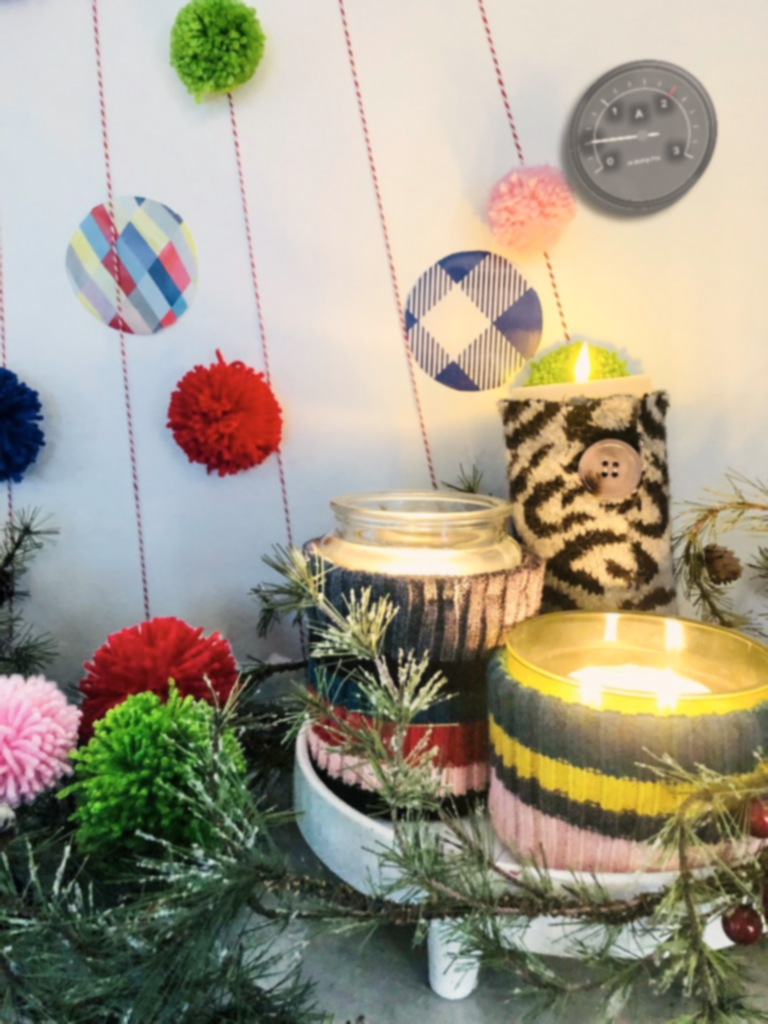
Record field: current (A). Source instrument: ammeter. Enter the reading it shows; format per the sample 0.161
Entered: 0.4
